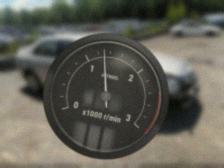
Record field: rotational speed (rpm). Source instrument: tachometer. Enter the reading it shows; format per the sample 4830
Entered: 1300
